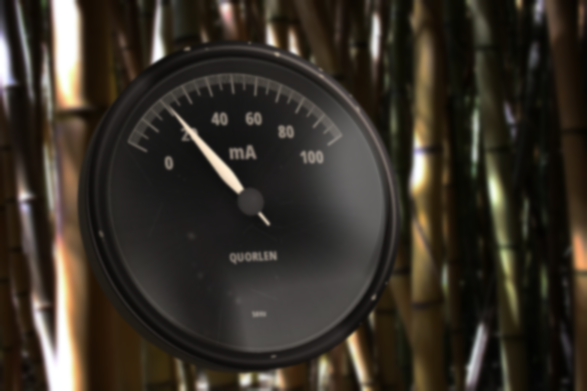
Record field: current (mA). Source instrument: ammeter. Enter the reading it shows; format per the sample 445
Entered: 20
